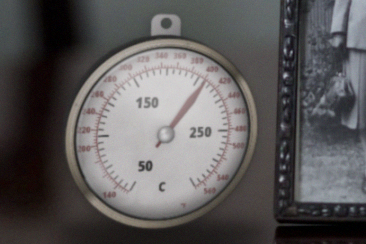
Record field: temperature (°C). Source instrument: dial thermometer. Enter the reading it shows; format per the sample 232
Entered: 205
